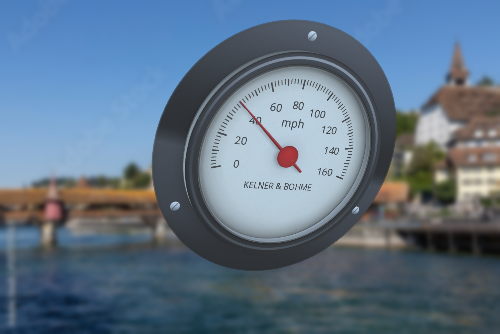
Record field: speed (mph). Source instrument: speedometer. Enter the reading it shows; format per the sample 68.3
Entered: 40
